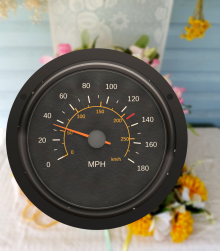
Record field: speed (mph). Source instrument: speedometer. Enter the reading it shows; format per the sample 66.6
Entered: 35
